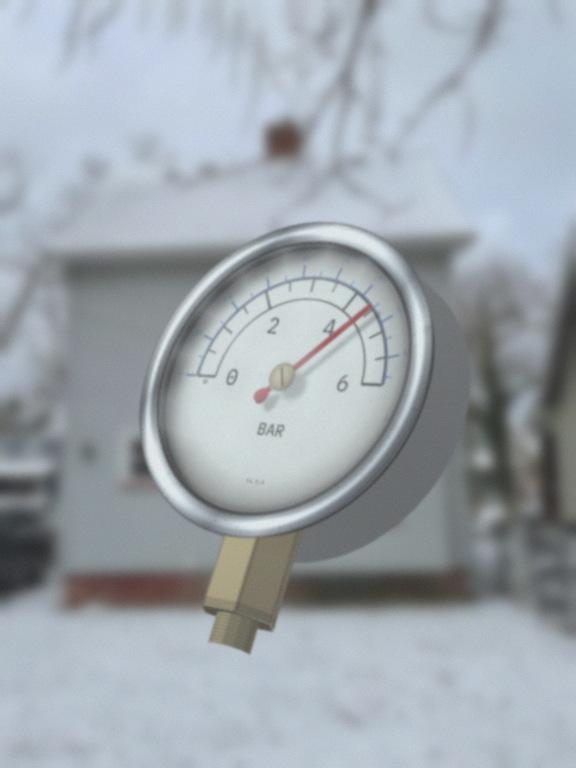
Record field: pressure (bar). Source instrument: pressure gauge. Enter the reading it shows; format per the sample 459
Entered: 4.5
